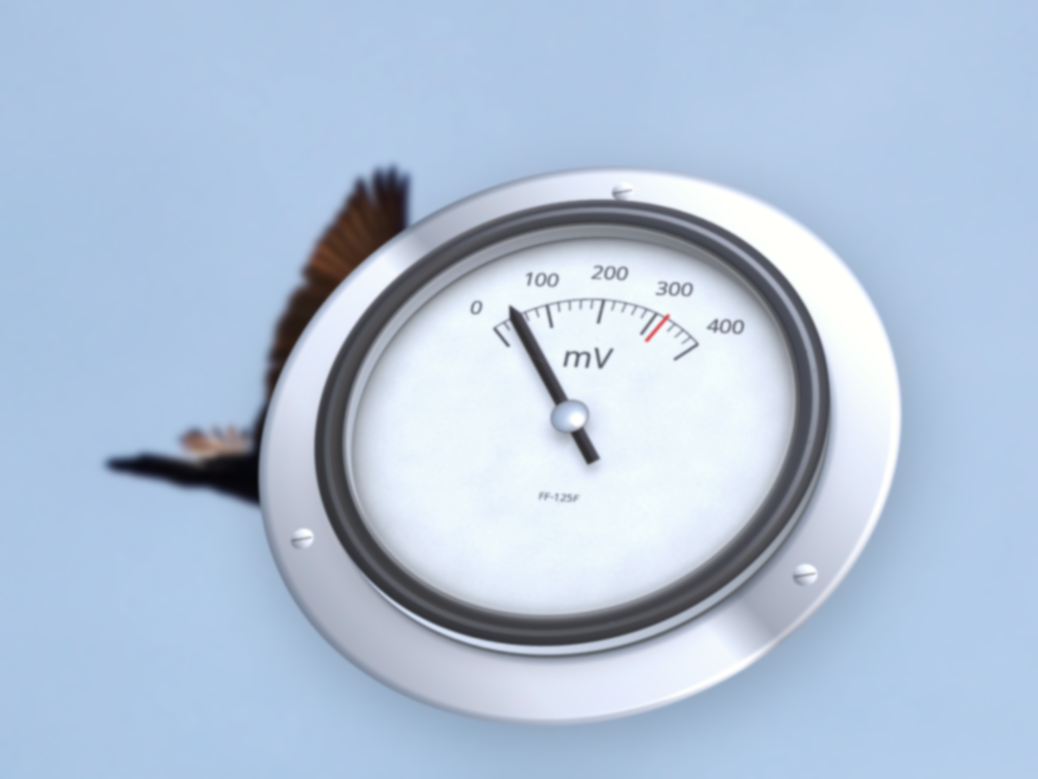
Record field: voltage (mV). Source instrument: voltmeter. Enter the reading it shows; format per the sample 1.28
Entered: 40
